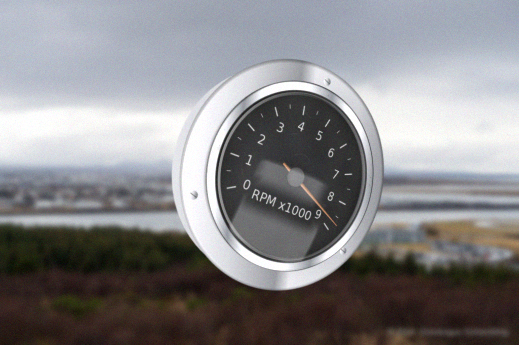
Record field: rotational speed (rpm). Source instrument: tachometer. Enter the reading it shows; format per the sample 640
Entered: 8750
